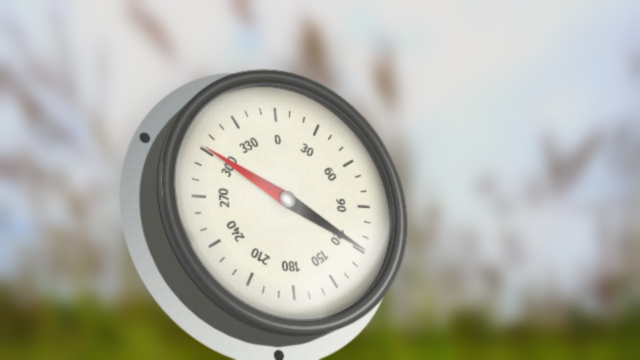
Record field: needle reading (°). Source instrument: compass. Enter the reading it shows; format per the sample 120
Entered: 300
